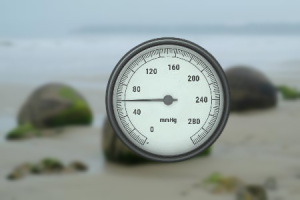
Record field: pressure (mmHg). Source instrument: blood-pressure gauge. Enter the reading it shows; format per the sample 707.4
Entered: 60
